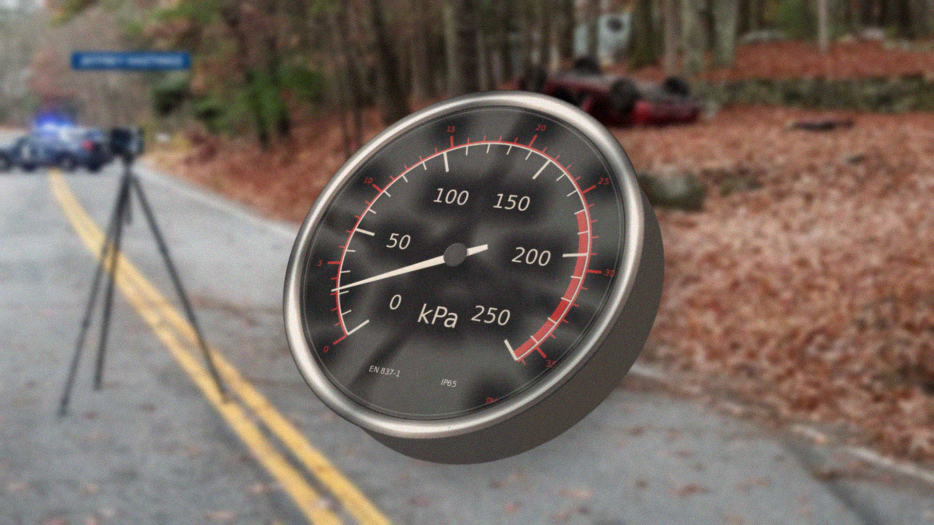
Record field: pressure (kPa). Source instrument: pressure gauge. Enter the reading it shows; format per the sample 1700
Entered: 20
